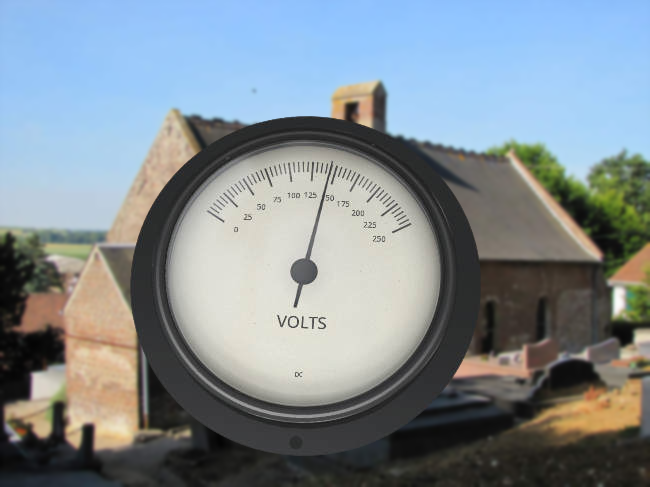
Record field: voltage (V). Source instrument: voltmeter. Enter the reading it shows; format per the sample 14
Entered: 145
